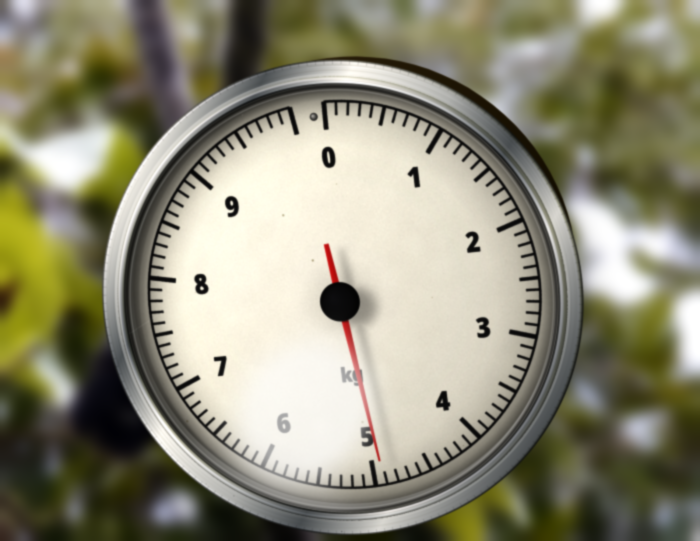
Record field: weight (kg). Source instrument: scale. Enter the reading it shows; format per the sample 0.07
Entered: 4.9
